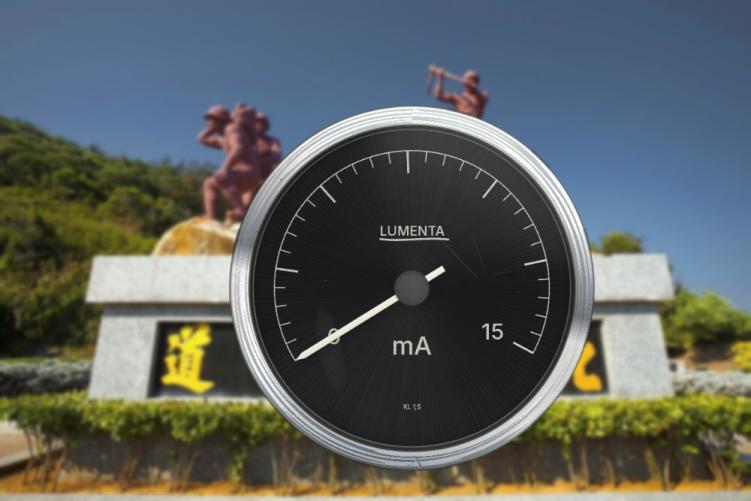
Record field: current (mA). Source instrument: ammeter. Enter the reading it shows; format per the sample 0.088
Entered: 0
